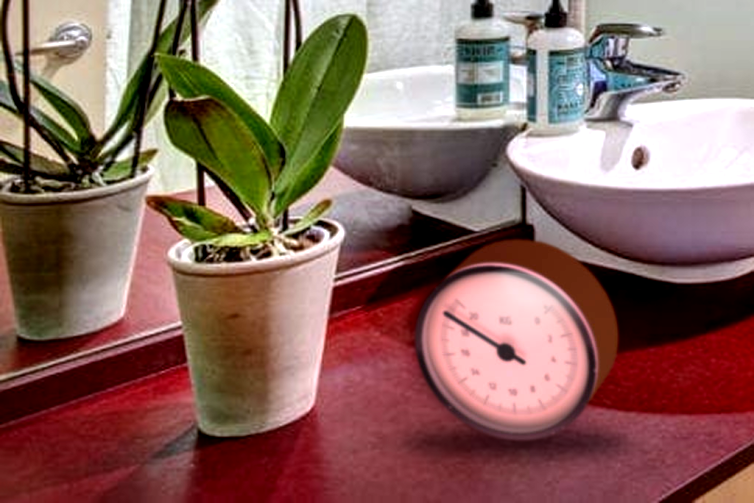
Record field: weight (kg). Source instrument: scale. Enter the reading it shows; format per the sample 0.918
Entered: 19
